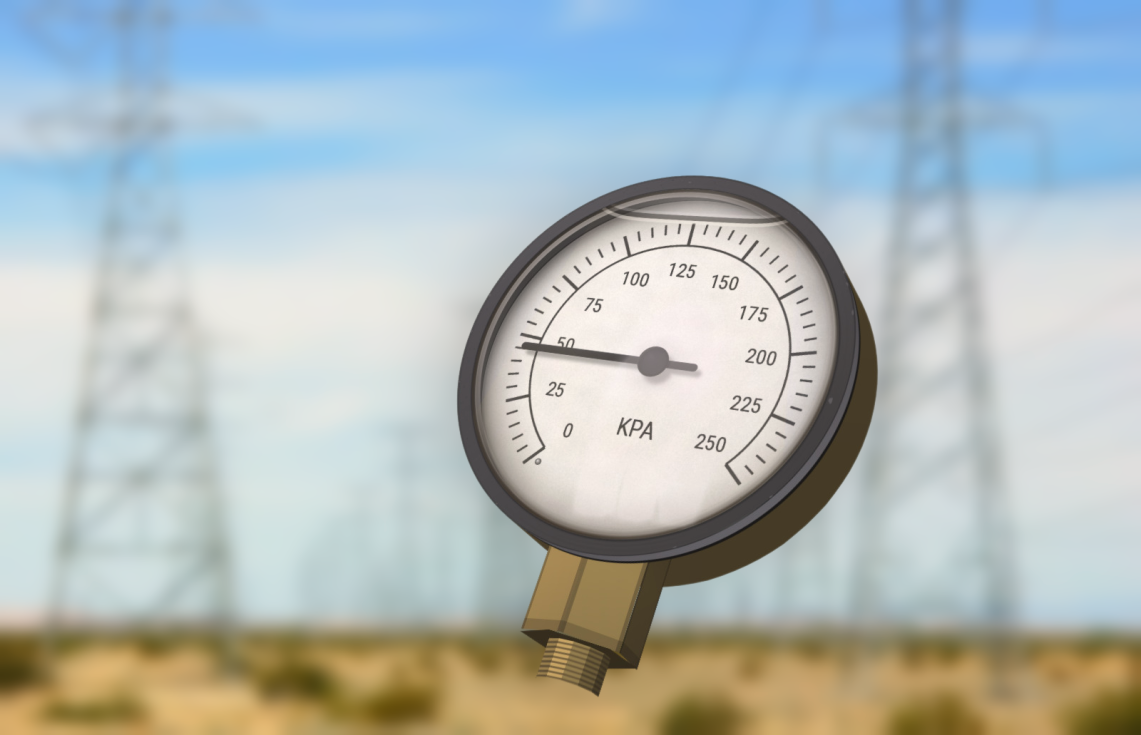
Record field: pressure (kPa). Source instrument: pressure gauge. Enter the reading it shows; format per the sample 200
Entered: 45
